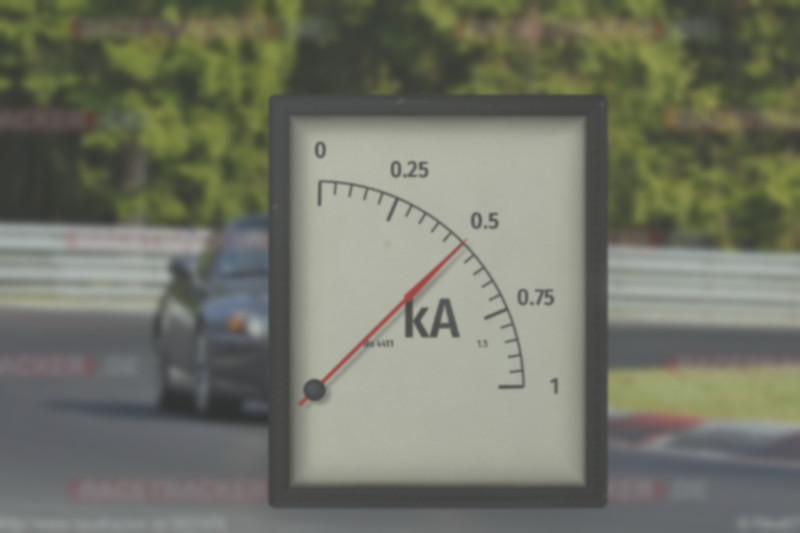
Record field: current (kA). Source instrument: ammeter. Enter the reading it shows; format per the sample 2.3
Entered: 0.5
